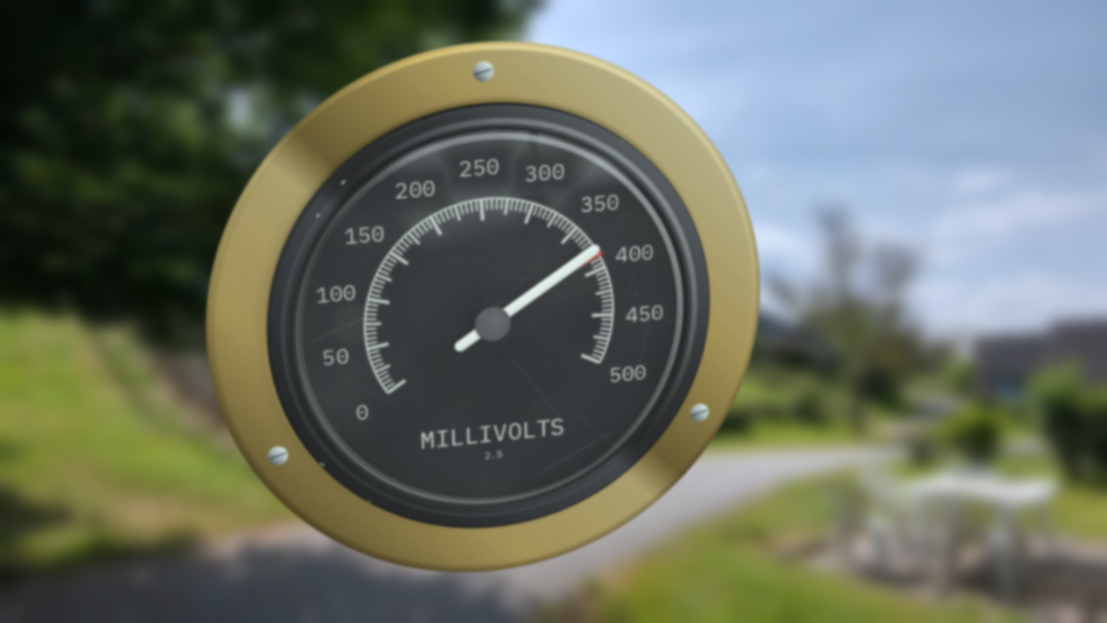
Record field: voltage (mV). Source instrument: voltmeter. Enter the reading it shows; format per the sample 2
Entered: 375
